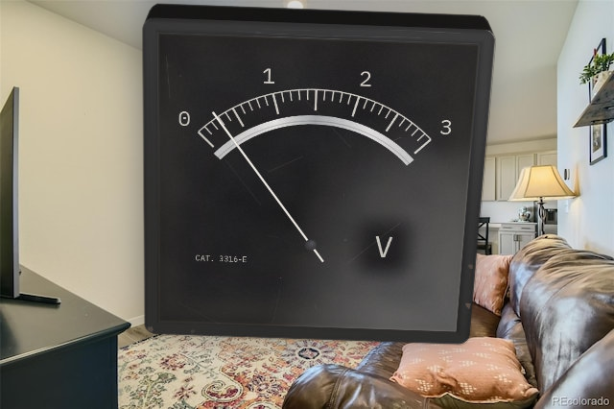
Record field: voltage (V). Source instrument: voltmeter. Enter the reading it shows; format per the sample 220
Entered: 0.3
